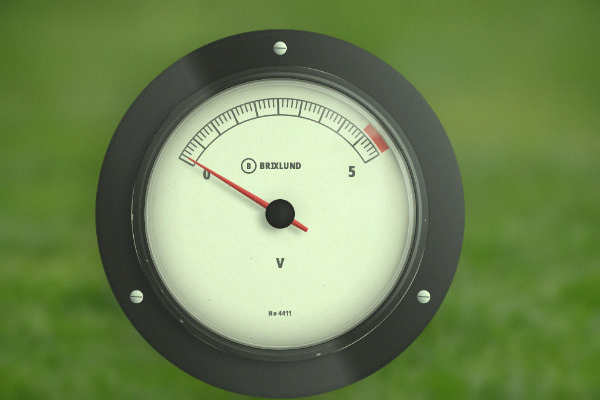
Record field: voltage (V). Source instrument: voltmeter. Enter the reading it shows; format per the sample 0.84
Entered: 0.1
